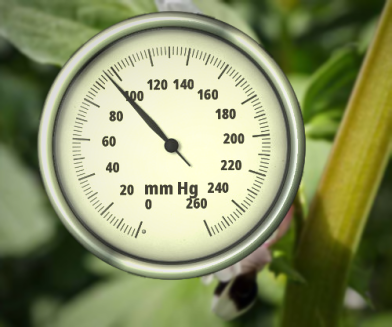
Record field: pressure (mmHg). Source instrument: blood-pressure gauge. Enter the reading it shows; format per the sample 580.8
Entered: 96
